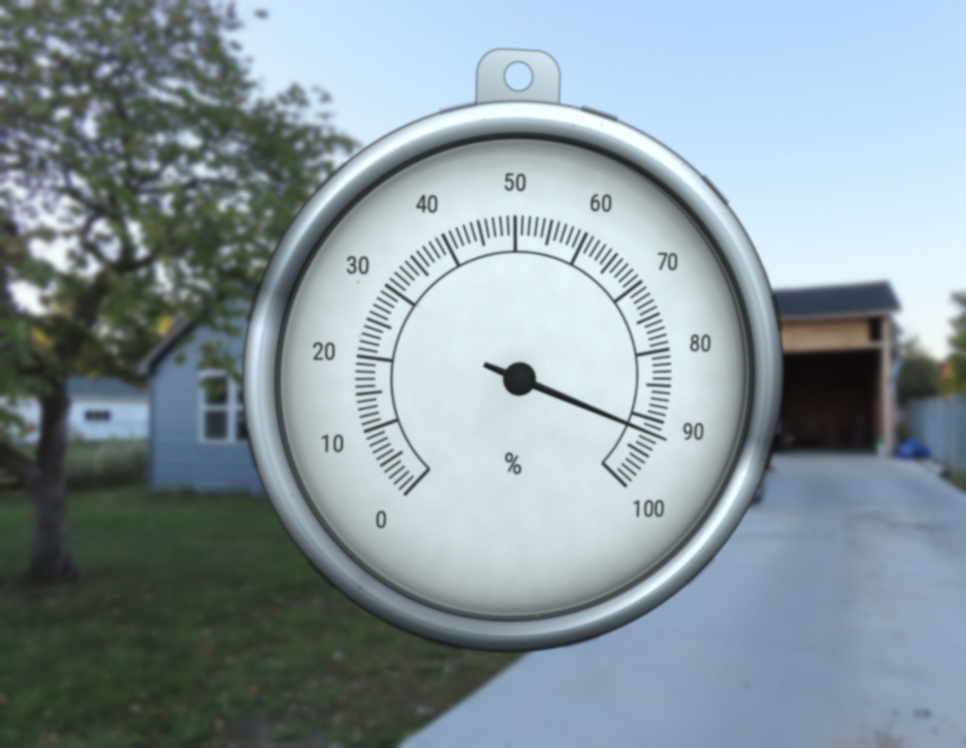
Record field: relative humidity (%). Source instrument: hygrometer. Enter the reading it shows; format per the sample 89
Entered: 92
